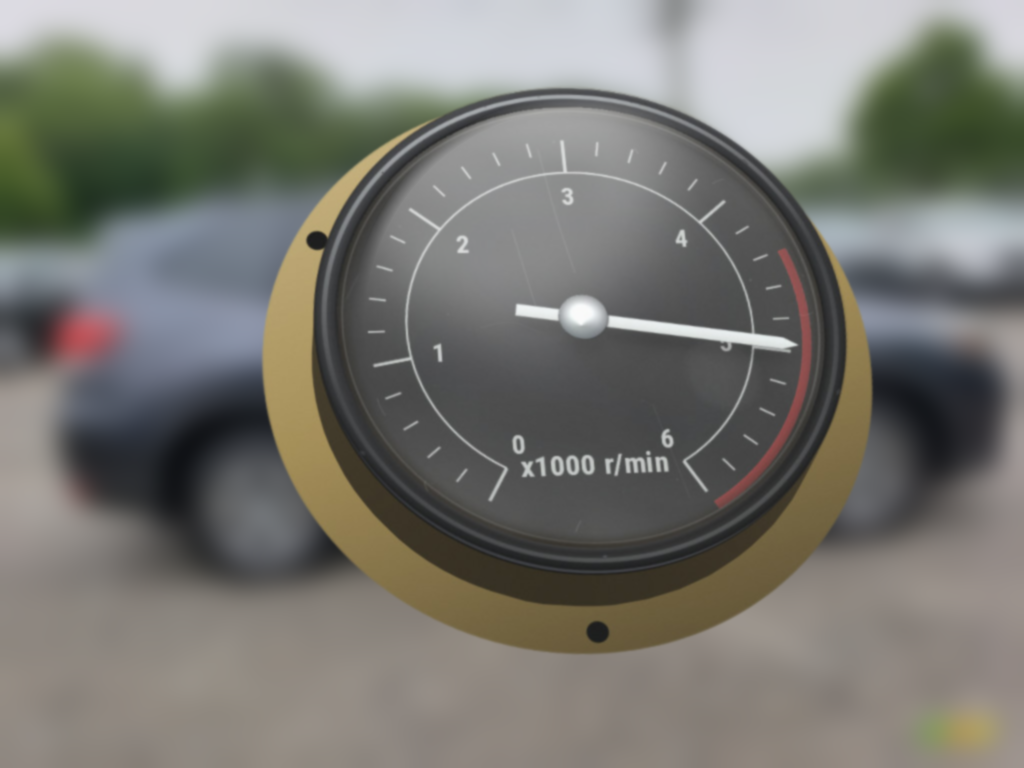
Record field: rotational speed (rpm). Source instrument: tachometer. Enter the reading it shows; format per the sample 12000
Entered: 5000
